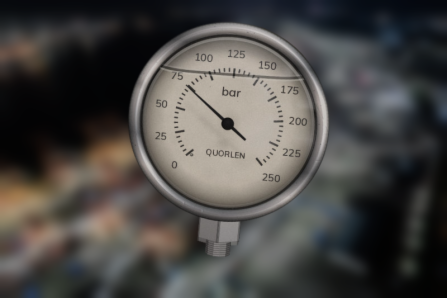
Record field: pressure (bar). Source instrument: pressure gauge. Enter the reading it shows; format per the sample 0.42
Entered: 75
